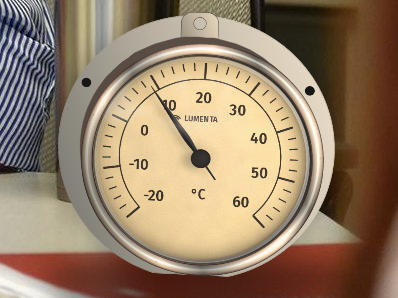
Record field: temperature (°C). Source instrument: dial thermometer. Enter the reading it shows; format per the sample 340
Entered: 9
